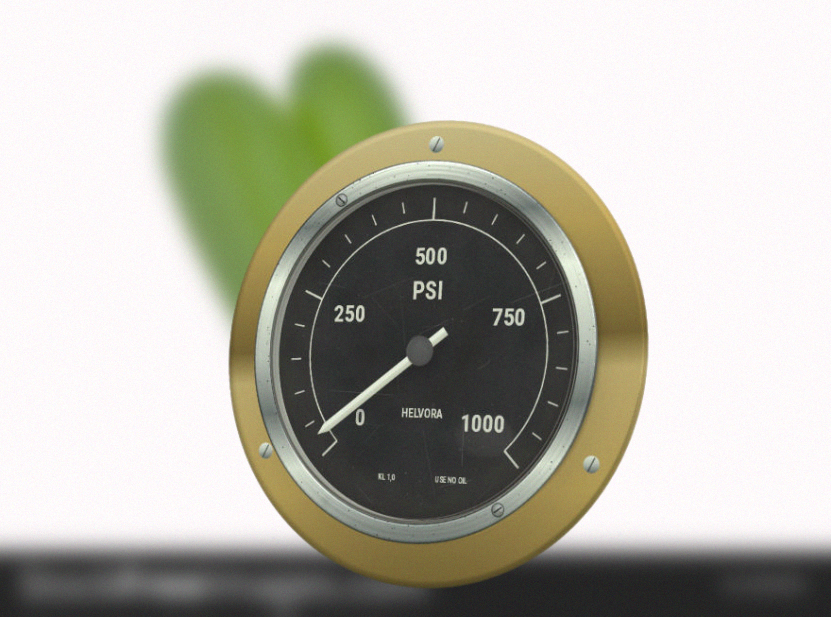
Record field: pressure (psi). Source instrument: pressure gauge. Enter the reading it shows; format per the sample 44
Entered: 25
